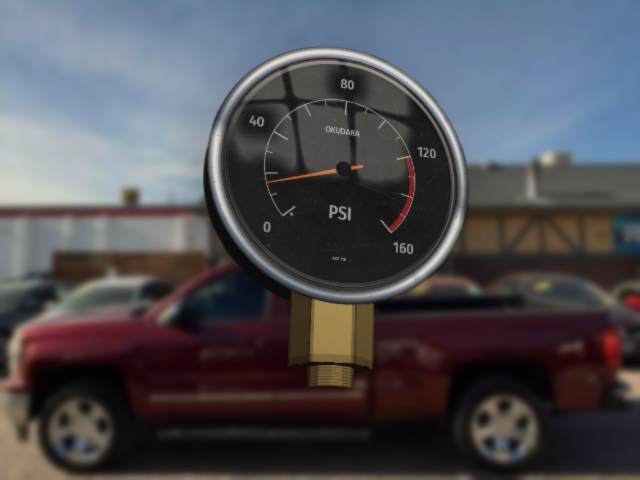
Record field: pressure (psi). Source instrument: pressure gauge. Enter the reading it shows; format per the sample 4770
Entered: 15
